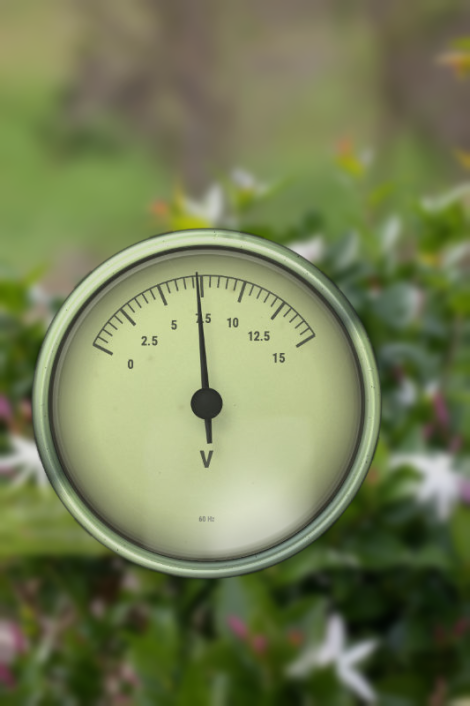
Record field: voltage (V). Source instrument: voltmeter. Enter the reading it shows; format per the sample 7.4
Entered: 7.25
